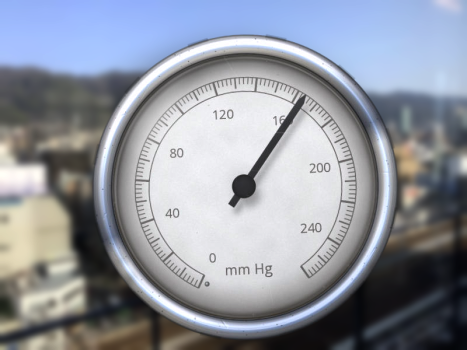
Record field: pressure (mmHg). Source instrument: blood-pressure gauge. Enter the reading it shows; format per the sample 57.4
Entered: 164
